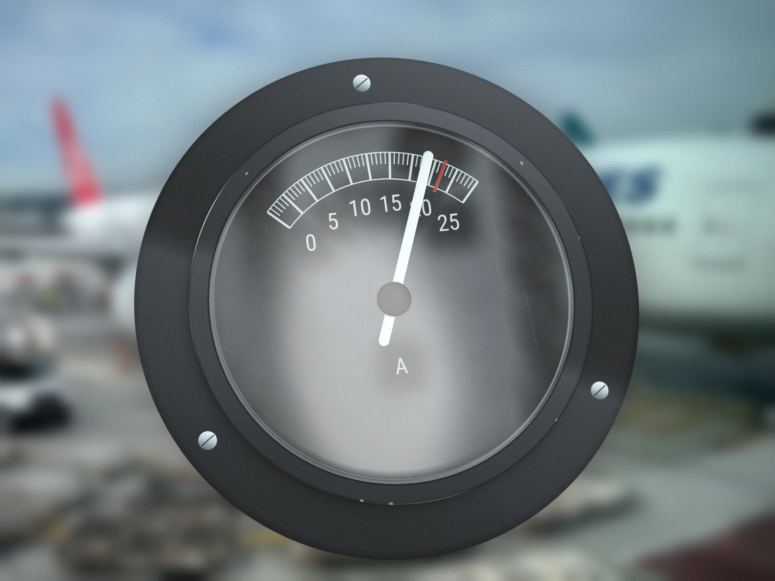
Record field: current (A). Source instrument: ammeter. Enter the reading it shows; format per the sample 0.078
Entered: 19
